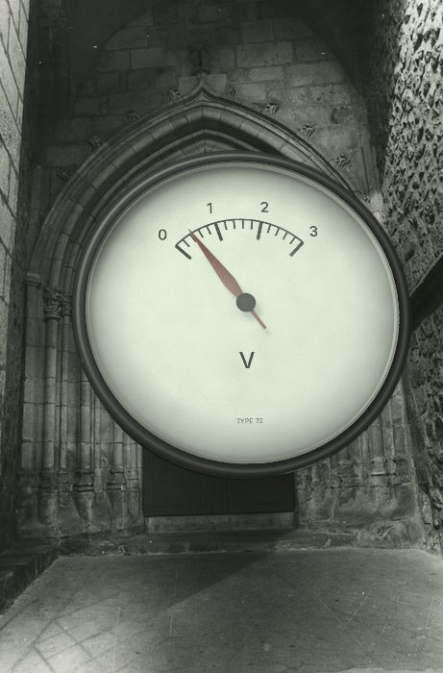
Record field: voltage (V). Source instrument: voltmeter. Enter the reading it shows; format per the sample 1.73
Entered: 0.4
